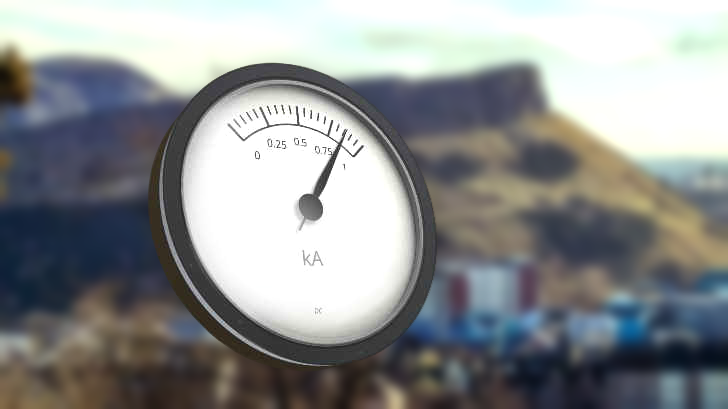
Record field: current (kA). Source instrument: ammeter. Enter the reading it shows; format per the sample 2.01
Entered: 0.85
